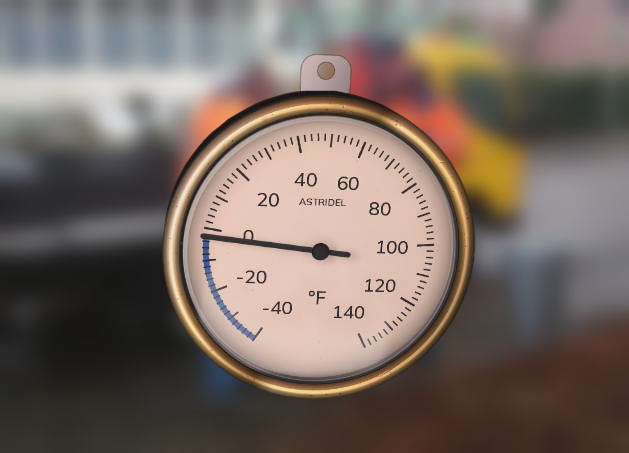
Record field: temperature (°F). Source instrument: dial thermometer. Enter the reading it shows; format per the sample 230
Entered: -2
